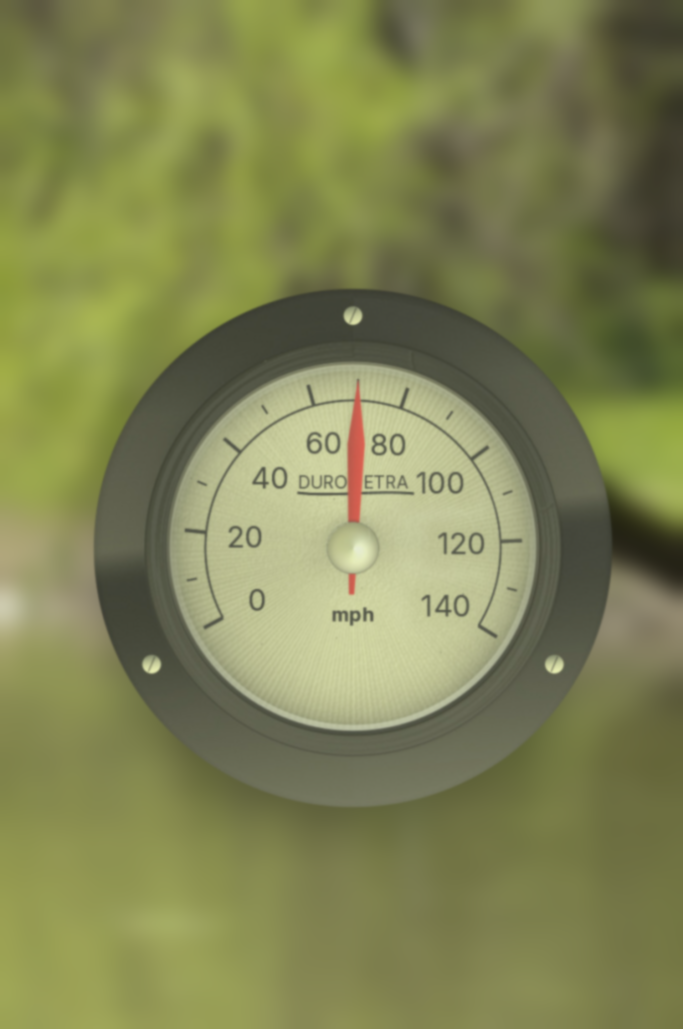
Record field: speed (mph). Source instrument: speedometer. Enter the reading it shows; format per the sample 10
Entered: 70
